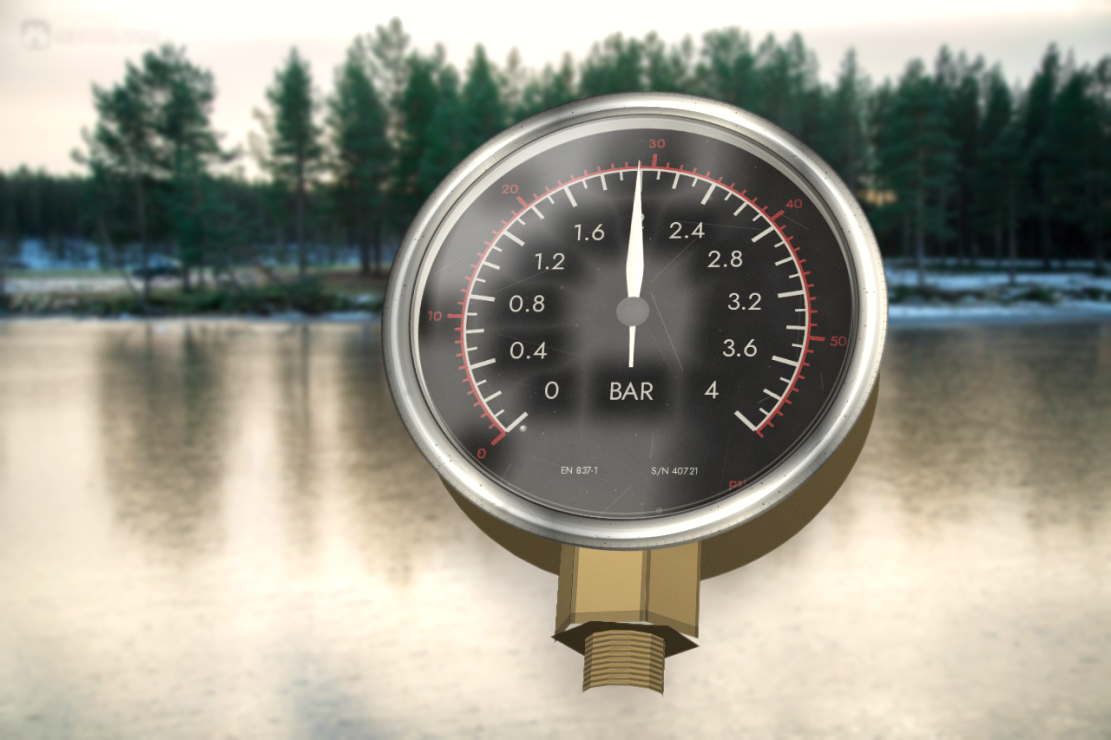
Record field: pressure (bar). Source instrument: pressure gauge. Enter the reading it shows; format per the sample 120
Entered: 2
